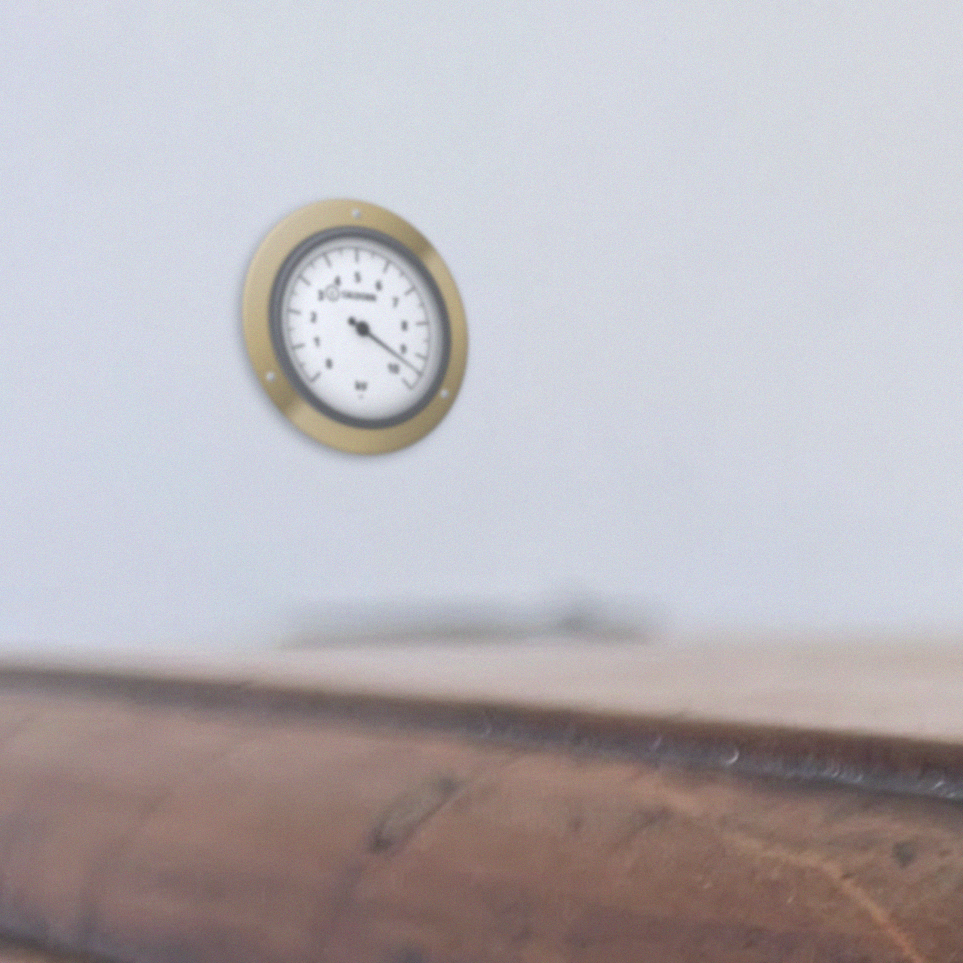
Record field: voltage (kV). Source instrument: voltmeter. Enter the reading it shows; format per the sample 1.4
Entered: 9.5
